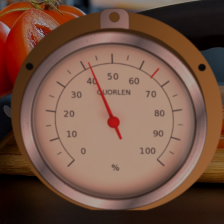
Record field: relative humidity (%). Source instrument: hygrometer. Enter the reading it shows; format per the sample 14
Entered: 42.5
